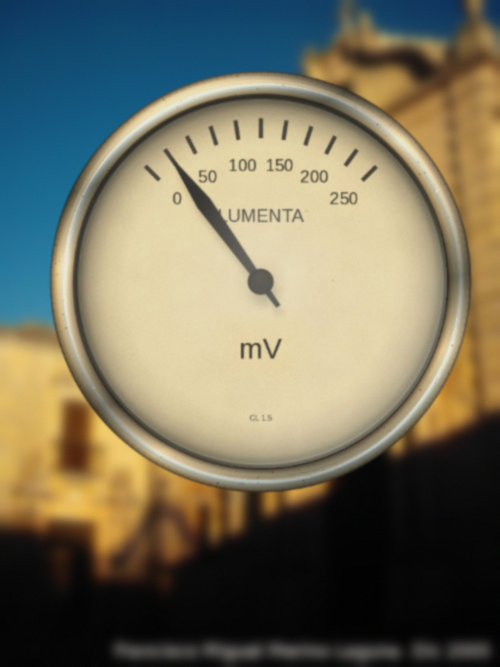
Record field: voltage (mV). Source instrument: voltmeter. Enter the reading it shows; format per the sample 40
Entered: 25
